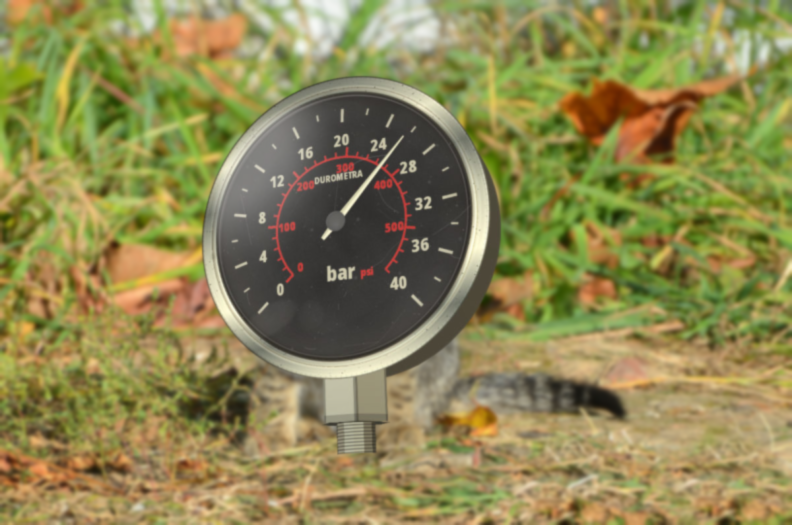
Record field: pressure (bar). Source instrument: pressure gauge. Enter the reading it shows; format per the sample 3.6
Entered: 26
